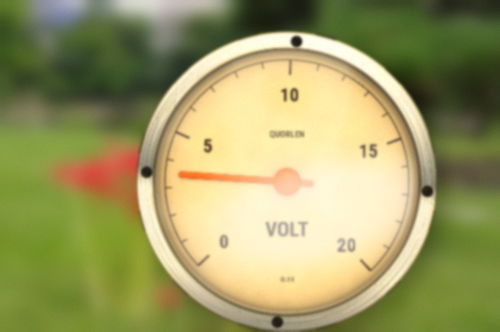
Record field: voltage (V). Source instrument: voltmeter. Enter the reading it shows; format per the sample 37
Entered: 3.5
